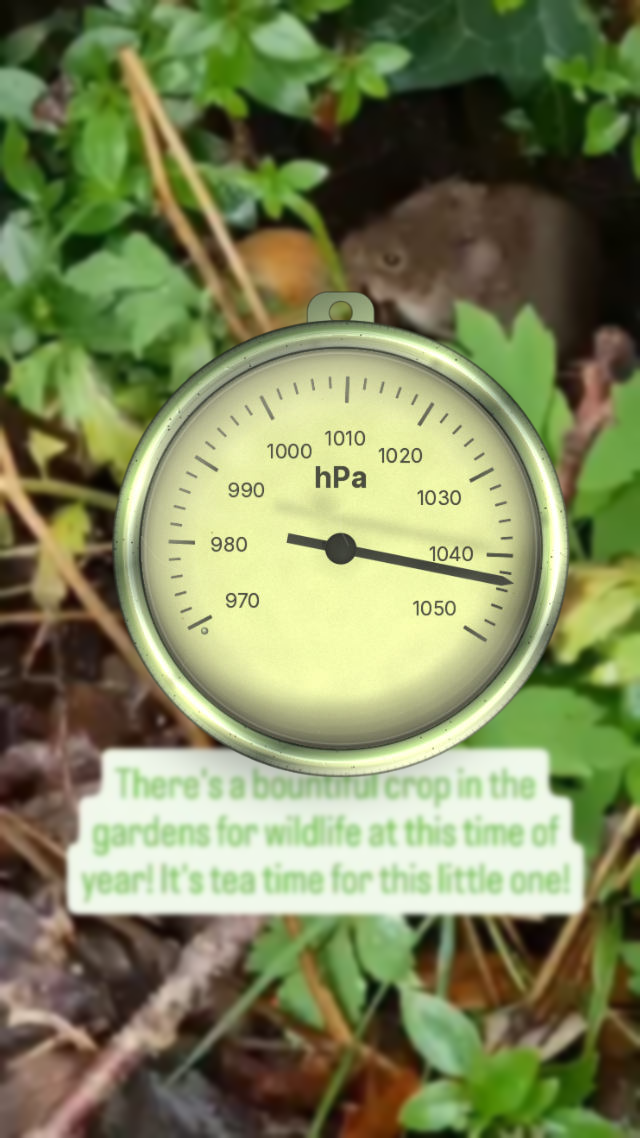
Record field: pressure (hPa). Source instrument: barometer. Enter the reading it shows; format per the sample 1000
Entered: 1043
